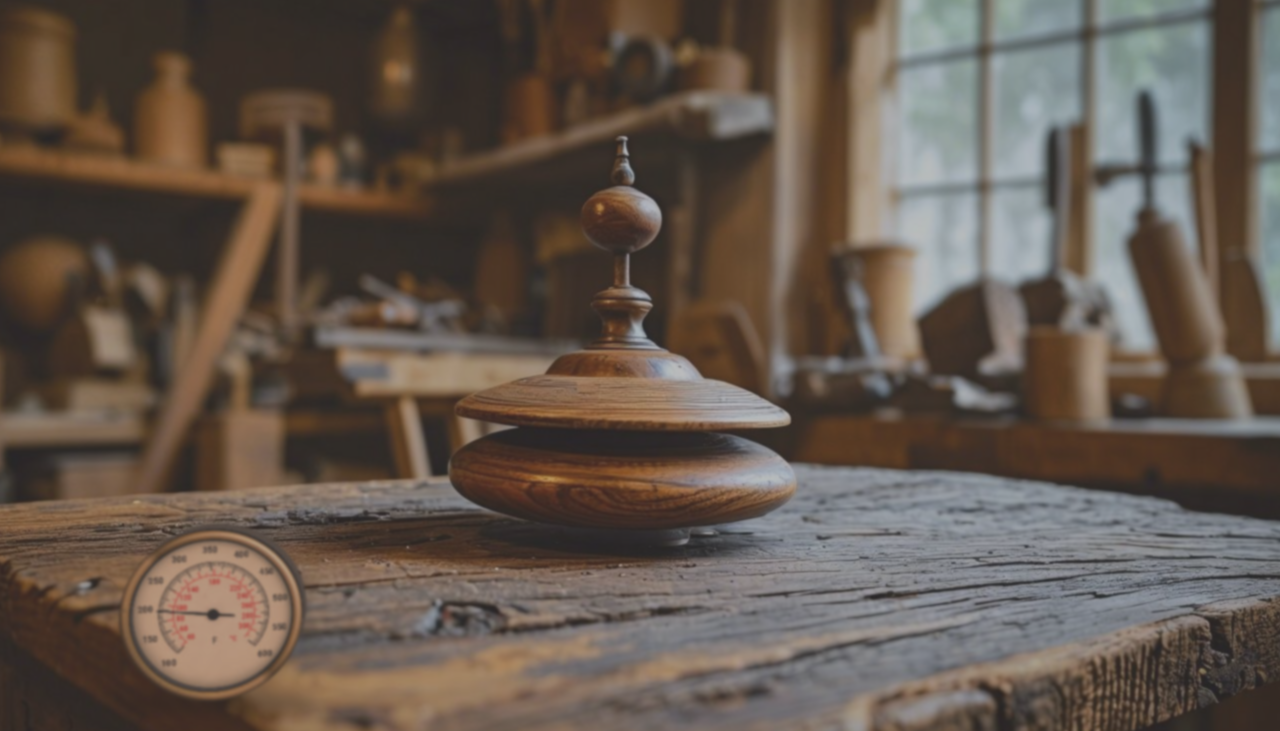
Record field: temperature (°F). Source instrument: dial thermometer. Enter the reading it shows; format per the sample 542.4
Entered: 200
